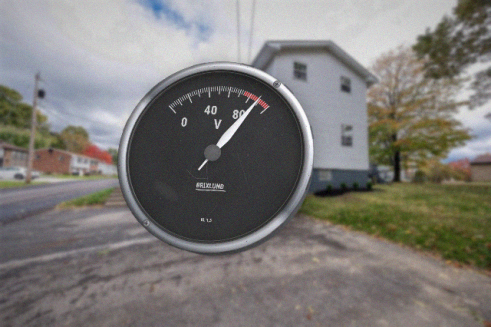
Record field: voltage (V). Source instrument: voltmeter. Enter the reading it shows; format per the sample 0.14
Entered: 90
